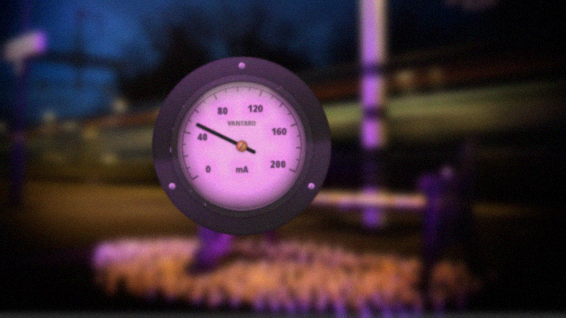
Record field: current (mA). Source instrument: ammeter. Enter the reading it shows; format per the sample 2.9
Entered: 50
